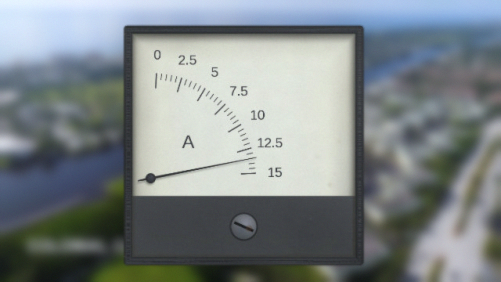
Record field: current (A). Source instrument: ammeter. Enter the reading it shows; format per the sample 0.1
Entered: 13.5
